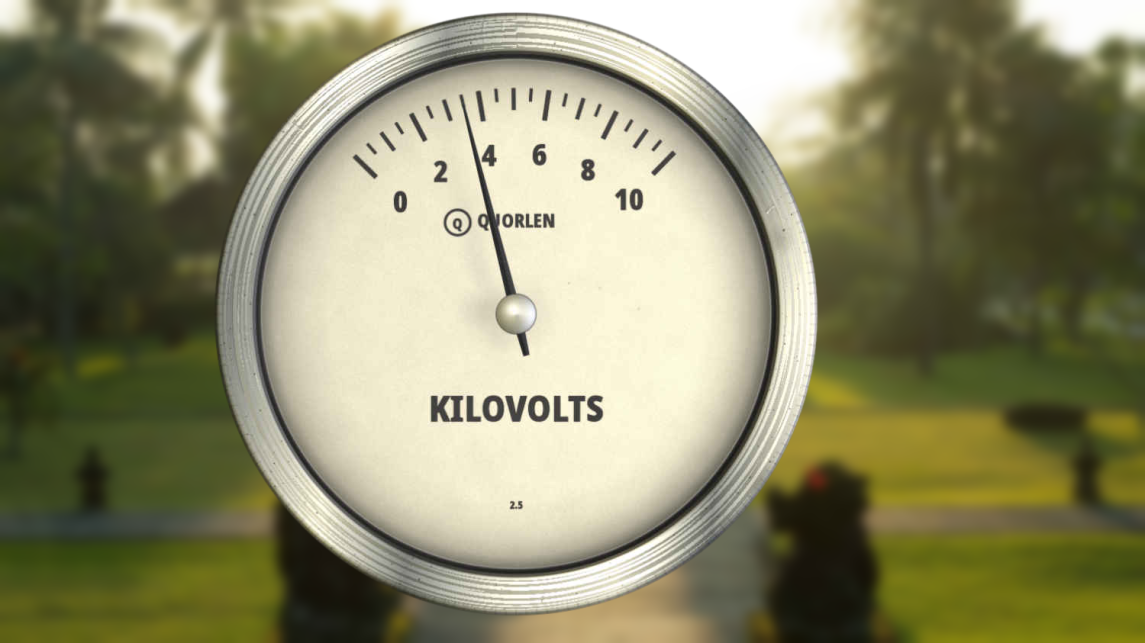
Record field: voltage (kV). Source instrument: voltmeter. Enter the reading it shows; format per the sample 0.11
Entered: 3.5
